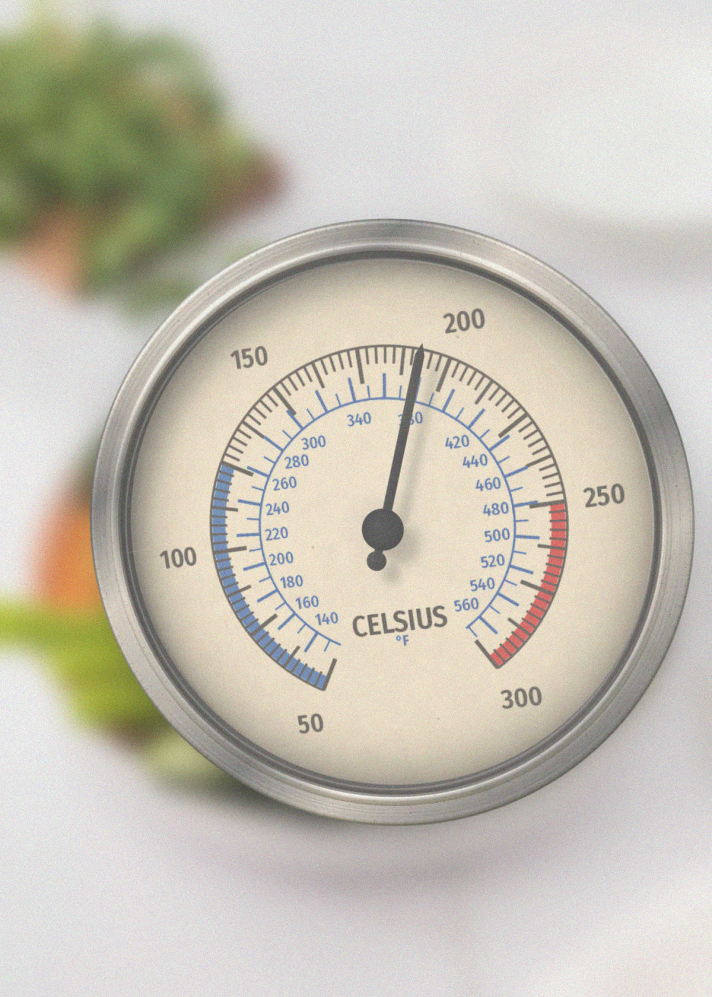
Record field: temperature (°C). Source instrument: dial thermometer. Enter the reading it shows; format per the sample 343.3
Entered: 192.5
